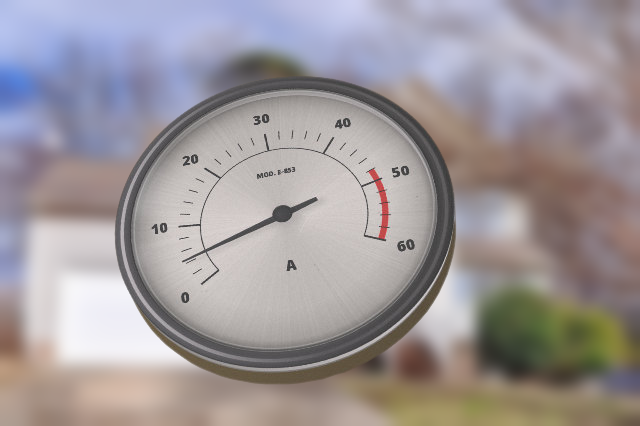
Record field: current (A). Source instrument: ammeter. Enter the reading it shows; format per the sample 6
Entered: 4
